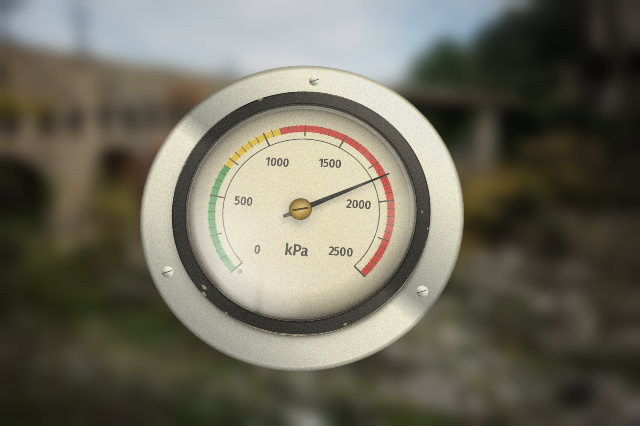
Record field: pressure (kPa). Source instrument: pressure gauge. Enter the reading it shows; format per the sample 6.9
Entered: 1850
